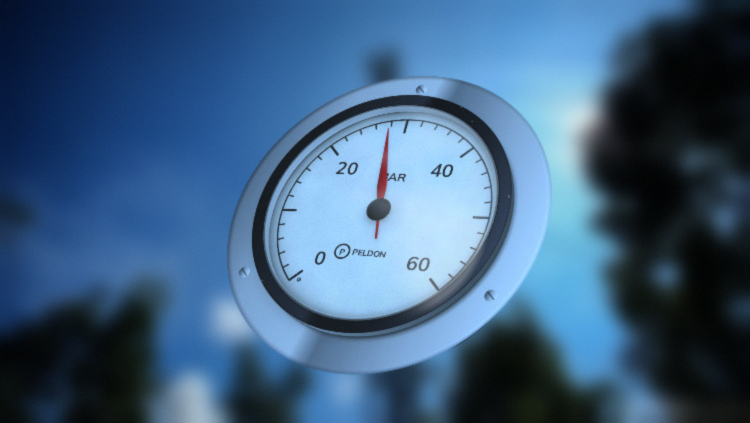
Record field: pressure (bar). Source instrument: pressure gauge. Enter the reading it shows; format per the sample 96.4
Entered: 28
